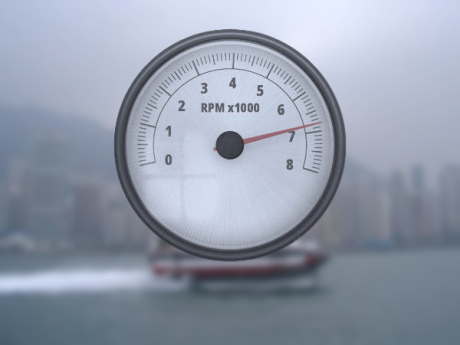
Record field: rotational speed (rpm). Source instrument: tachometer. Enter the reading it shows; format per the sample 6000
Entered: 6800
